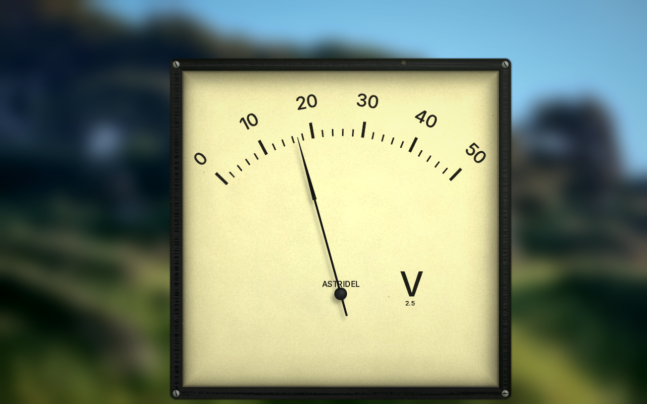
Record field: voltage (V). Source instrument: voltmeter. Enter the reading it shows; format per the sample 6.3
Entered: 17
